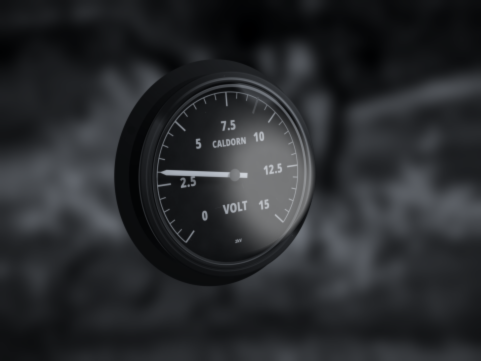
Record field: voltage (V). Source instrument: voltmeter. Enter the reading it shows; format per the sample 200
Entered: 3
